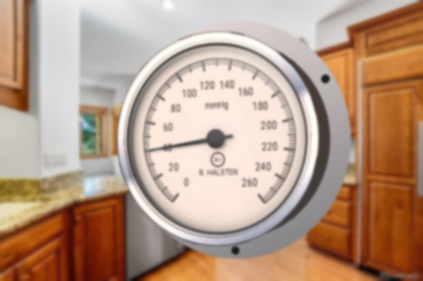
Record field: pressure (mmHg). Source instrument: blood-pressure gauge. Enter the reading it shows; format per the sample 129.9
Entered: 40
